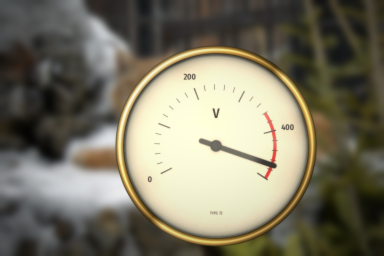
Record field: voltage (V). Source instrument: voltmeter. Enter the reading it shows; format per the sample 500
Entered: 470
